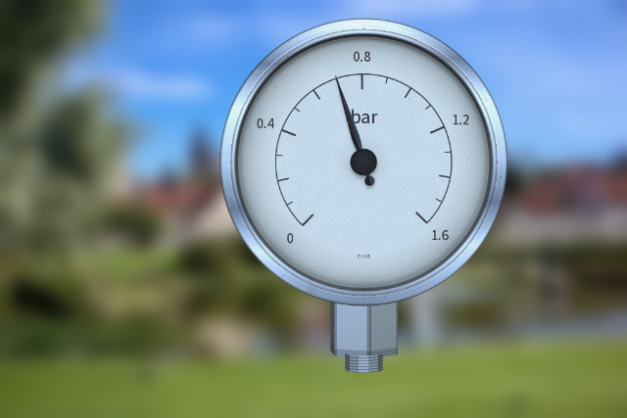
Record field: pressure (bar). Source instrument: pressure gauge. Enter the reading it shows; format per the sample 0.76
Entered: 0.7
